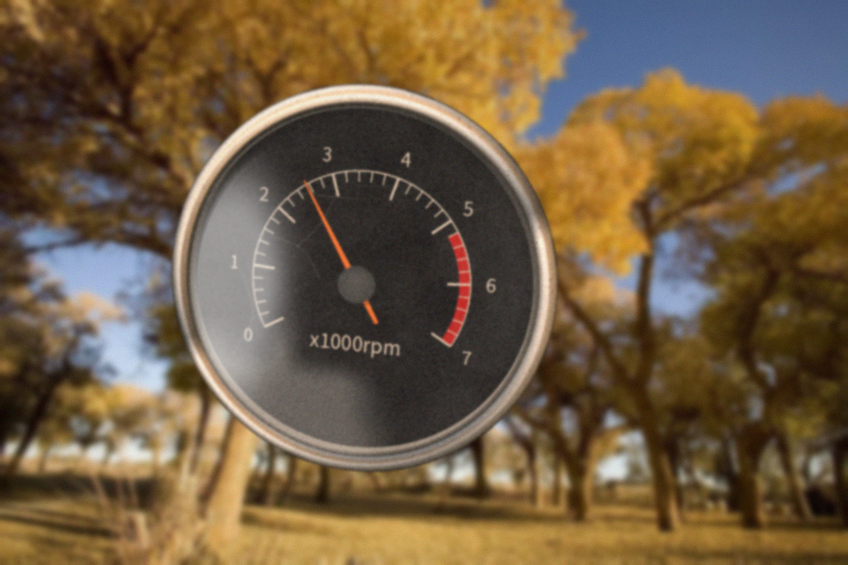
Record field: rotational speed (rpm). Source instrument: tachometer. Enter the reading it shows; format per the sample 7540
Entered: 2600
